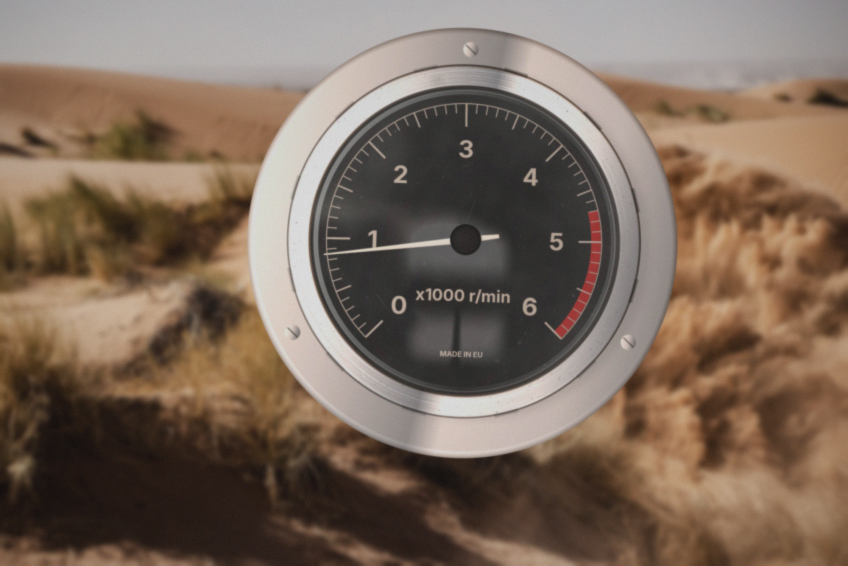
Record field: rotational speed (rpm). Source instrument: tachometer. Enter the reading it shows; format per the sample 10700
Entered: 850
